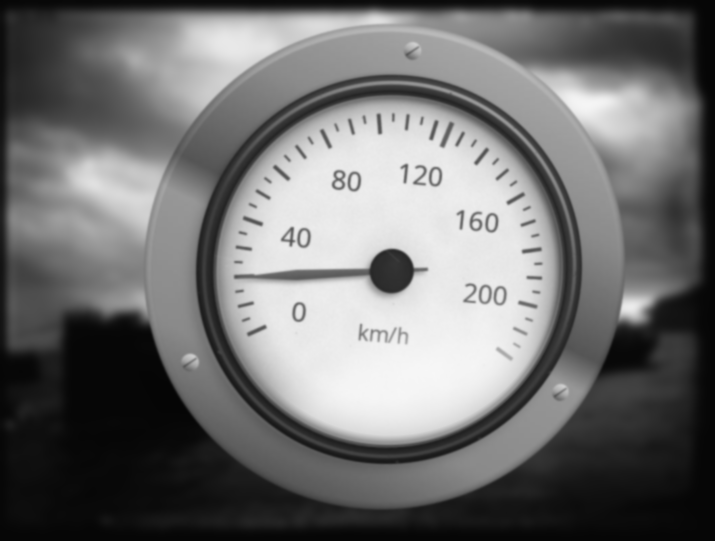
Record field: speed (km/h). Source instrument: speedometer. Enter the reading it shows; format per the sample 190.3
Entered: 20
